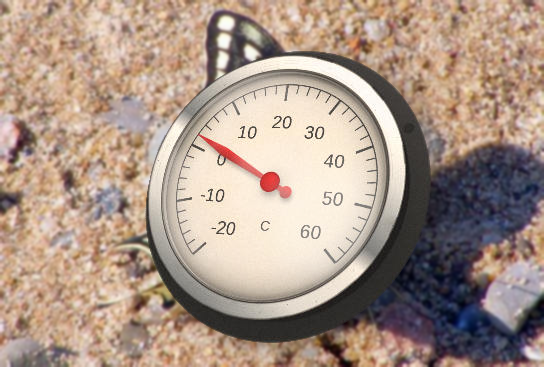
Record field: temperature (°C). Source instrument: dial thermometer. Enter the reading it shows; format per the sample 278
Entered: 2
